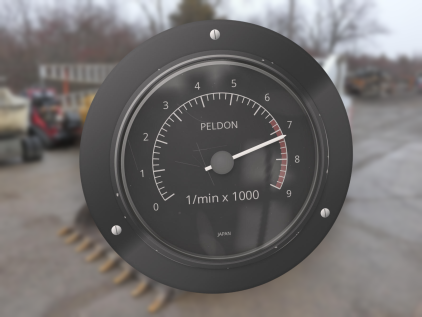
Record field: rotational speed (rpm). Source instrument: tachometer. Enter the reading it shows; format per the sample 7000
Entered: 7200
